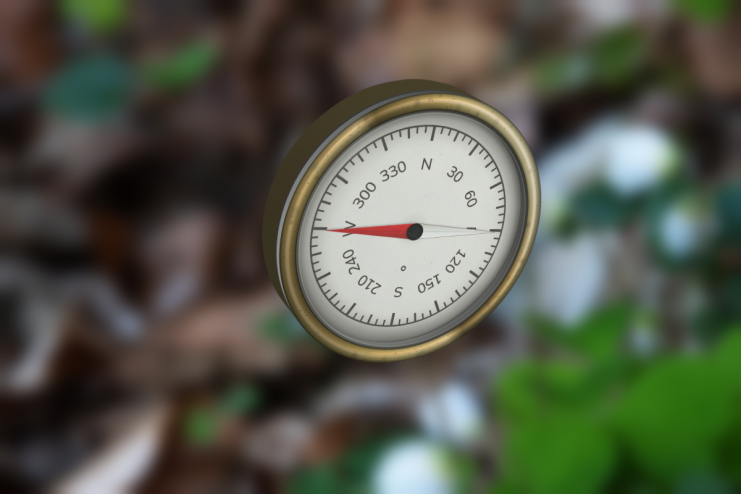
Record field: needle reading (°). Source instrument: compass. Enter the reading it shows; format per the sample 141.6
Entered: 270
